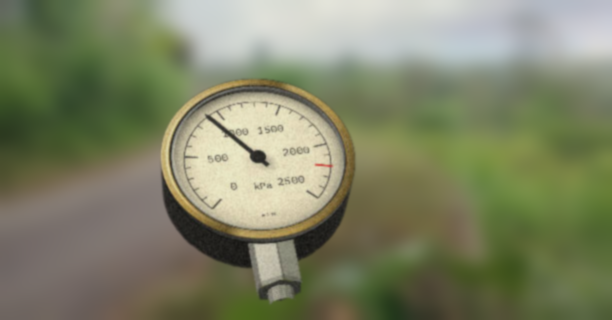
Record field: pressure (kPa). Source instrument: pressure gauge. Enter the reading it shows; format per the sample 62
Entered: 900
